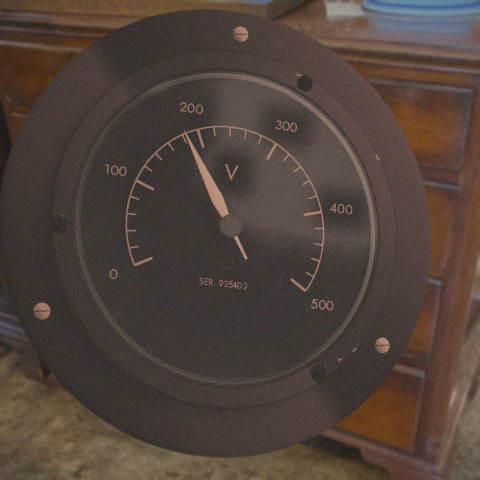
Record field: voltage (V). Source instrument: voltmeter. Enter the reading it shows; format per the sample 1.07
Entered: 180
